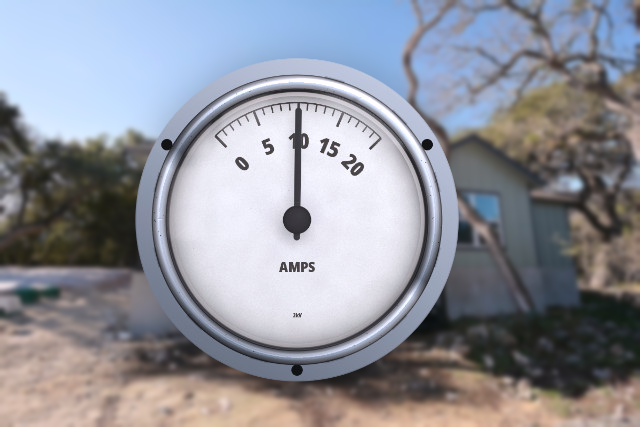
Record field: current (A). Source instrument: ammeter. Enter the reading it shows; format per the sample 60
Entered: 10
